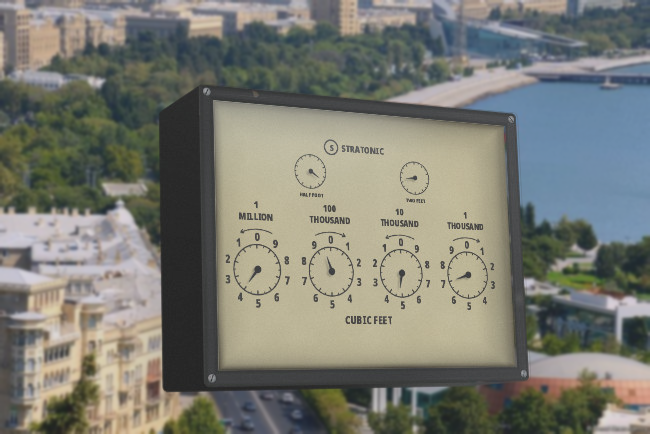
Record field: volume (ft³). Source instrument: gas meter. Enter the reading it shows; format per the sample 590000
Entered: 394700
